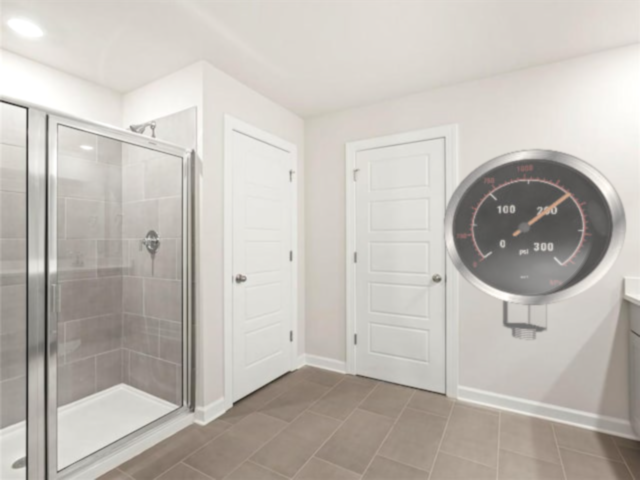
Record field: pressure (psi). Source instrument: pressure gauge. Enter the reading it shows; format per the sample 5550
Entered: 200
